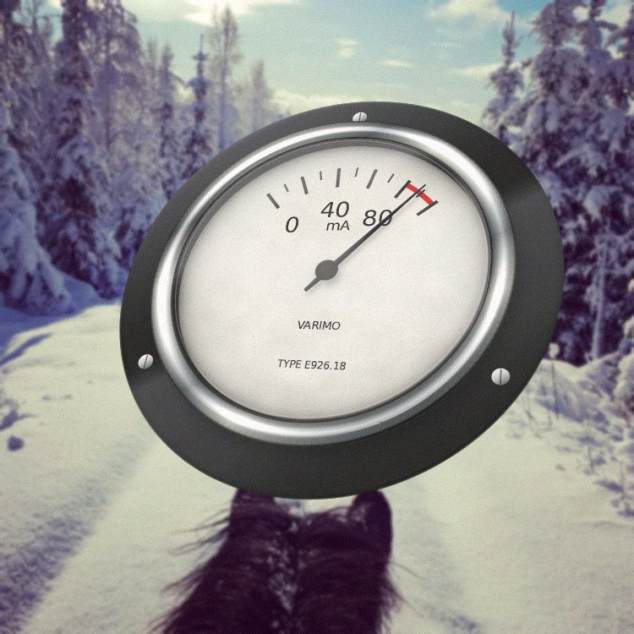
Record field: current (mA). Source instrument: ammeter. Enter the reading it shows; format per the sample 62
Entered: 90
